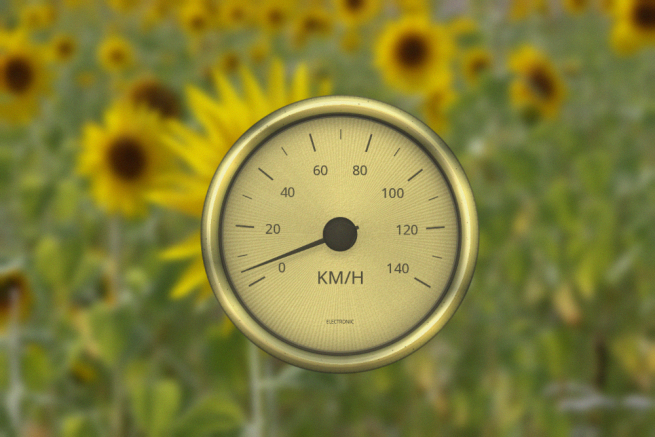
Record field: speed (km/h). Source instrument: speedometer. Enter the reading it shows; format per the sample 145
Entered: 5
